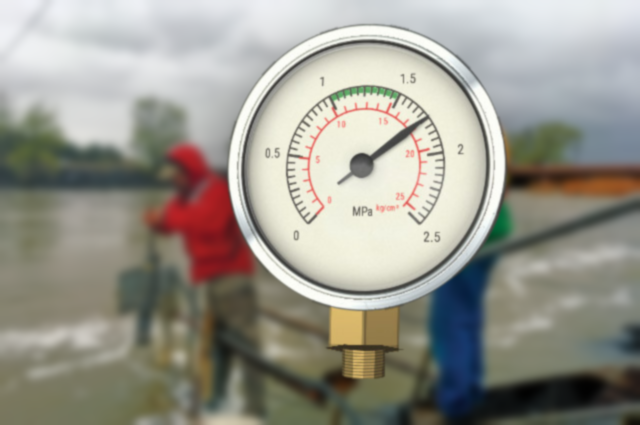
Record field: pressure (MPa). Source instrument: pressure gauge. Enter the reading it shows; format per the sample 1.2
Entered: 1.75
